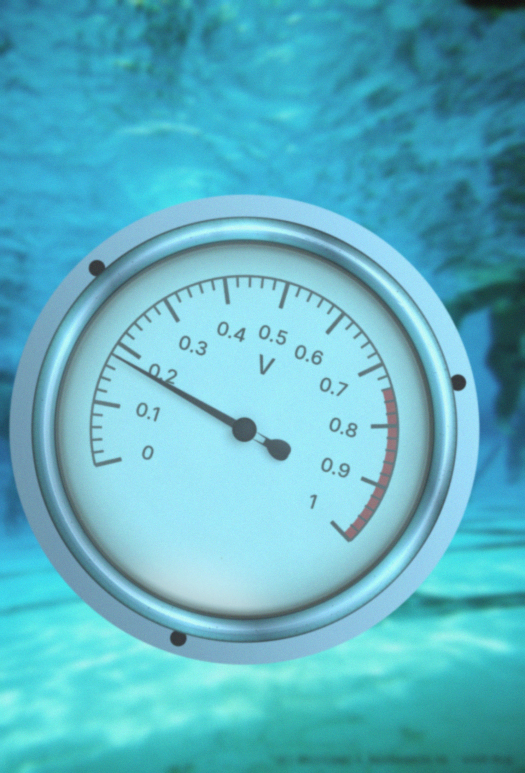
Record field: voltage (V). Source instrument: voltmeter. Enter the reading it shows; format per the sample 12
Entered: 0.18
